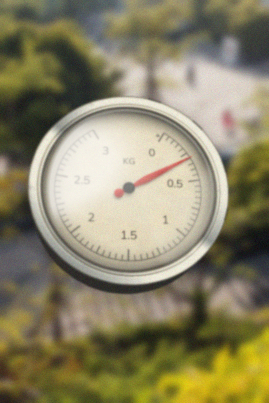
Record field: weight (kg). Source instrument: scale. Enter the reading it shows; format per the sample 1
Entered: 0.3
